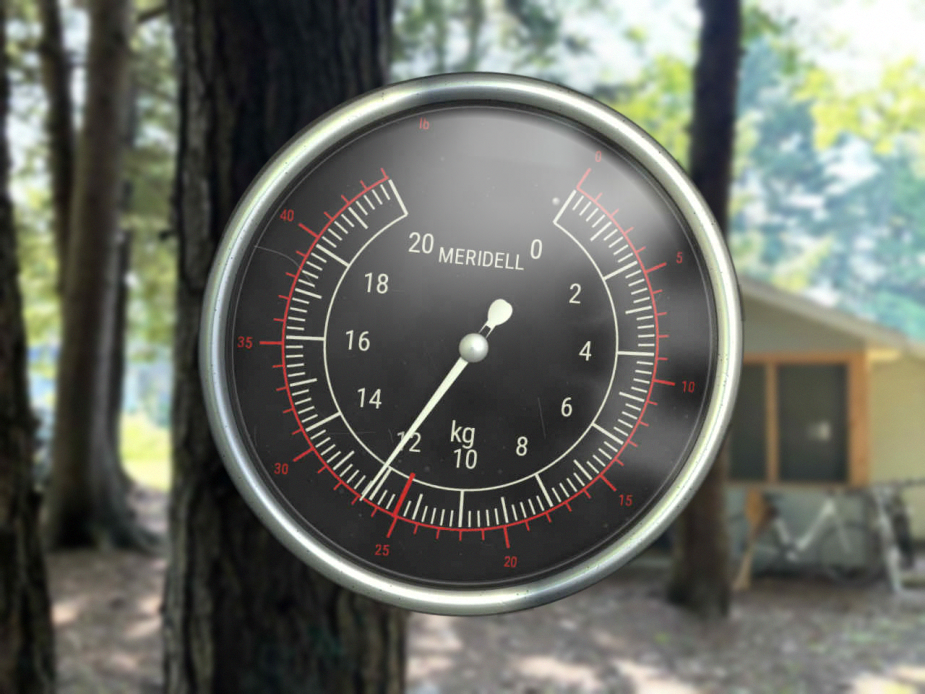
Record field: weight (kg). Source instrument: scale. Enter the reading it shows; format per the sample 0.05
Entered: 12.2
